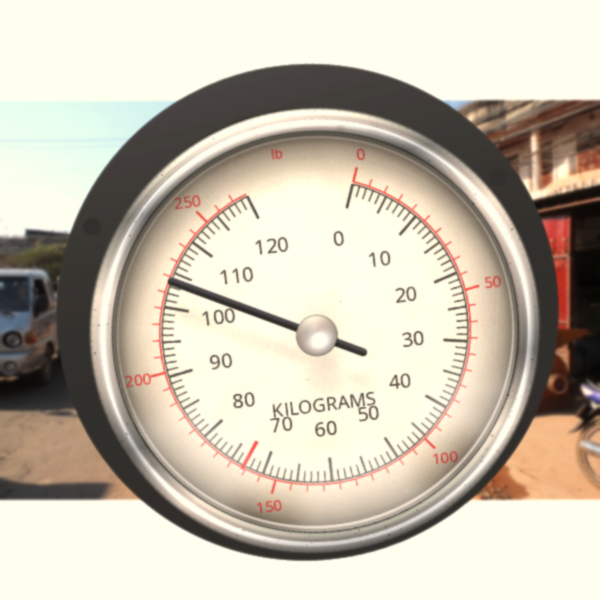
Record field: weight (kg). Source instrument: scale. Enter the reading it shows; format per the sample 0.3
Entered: 104
